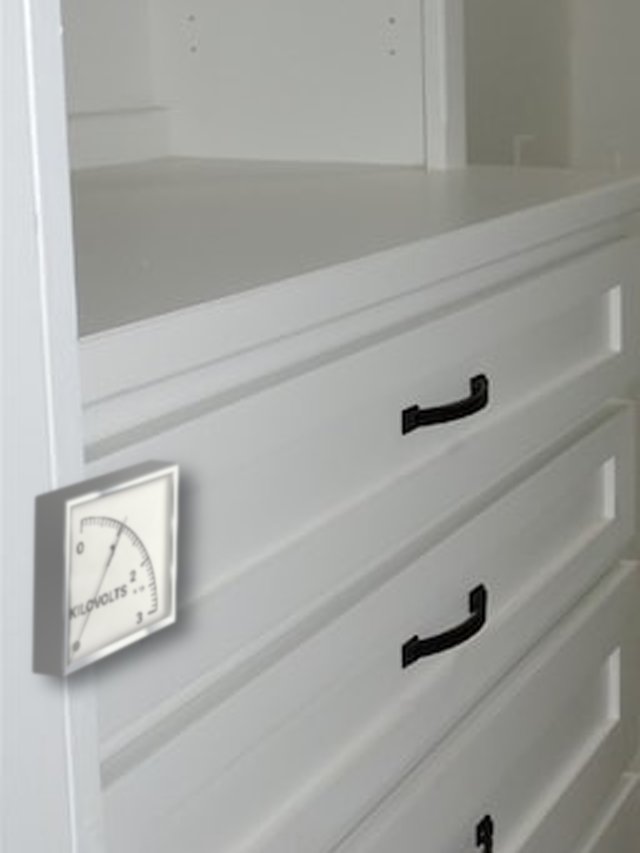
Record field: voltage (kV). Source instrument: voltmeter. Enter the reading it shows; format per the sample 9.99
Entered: 1
